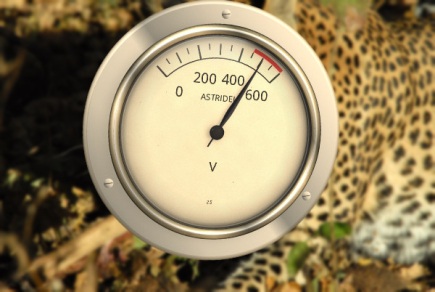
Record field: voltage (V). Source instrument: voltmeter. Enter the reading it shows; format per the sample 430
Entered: 500
